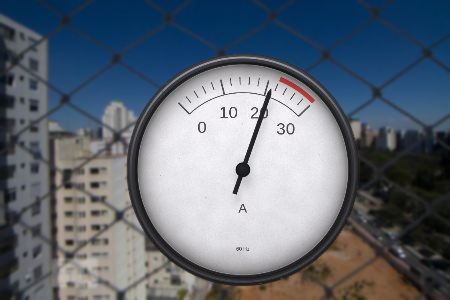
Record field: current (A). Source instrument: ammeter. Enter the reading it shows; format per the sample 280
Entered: 21
